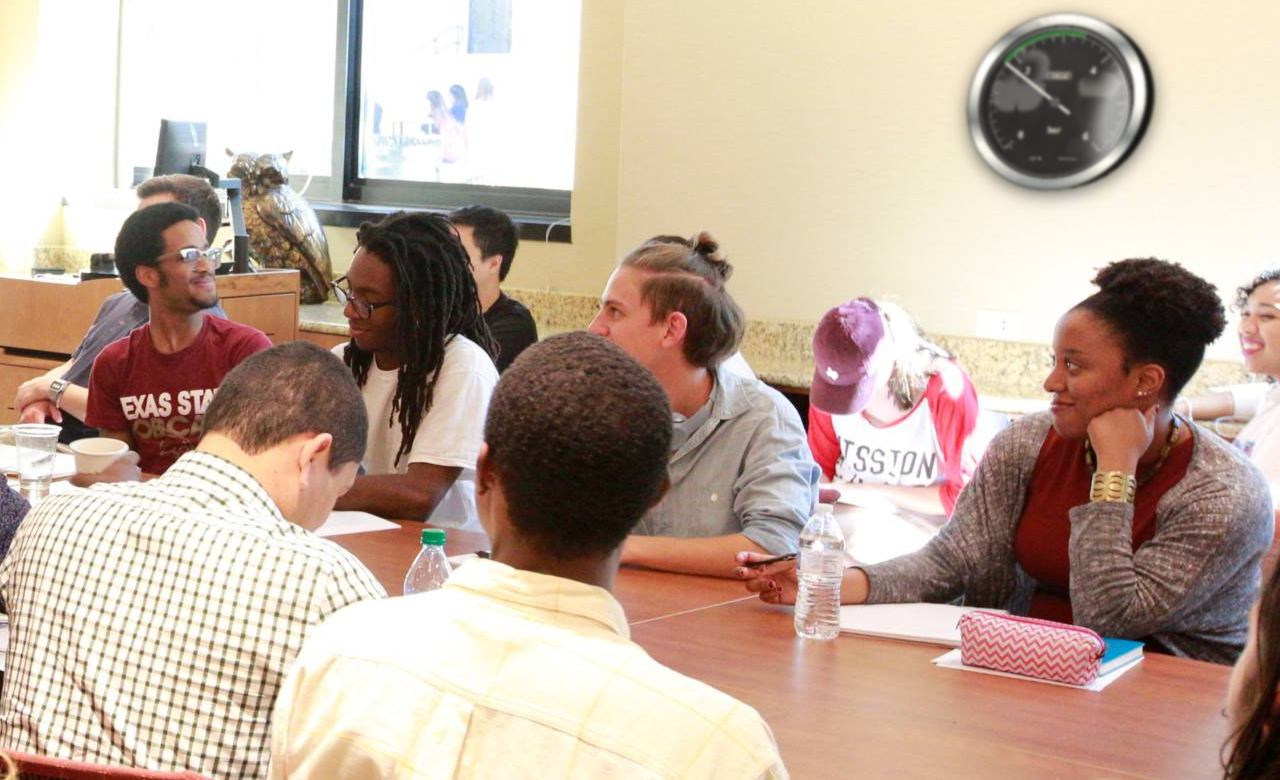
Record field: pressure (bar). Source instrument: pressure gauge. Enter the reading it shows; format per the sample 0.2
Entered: 1.8
